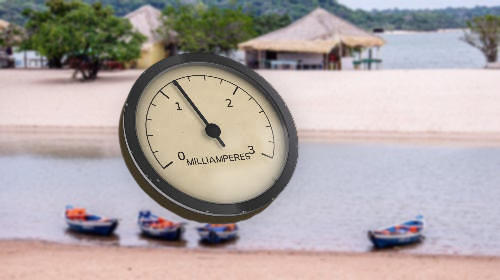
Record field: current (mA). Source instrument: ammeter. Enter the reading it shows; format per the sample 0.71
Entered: 1.2
